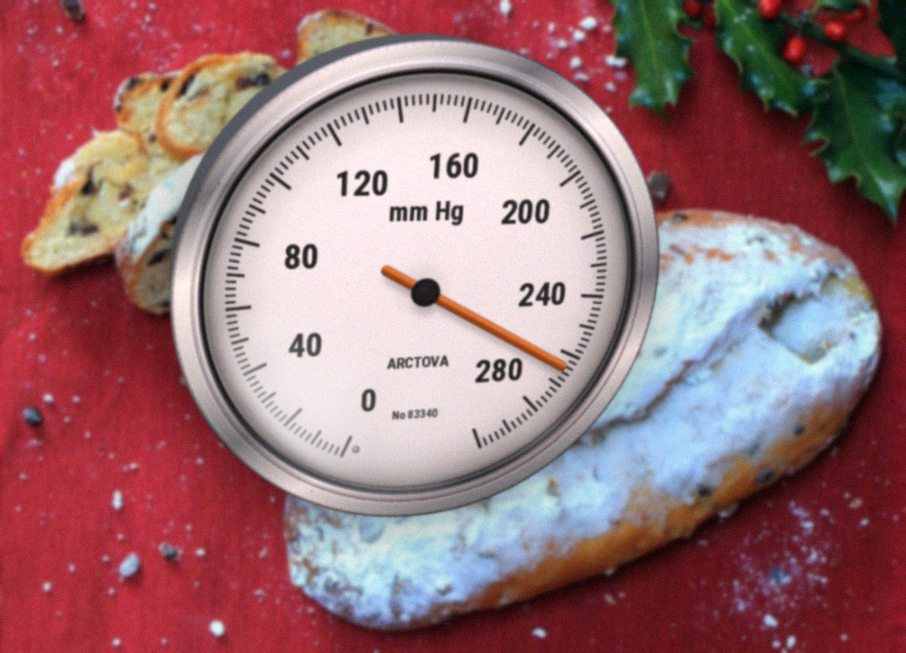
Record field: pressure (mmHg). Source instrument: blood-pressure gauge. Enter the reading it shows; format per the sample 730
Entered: 264
